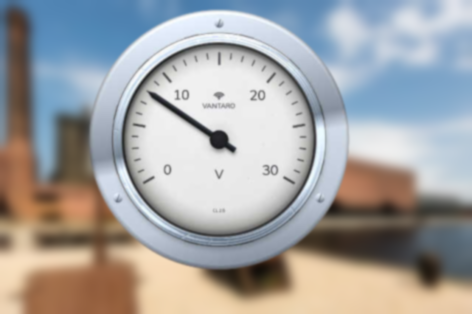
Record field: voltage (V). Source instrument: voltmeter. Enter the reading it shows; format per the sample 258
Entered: 8
